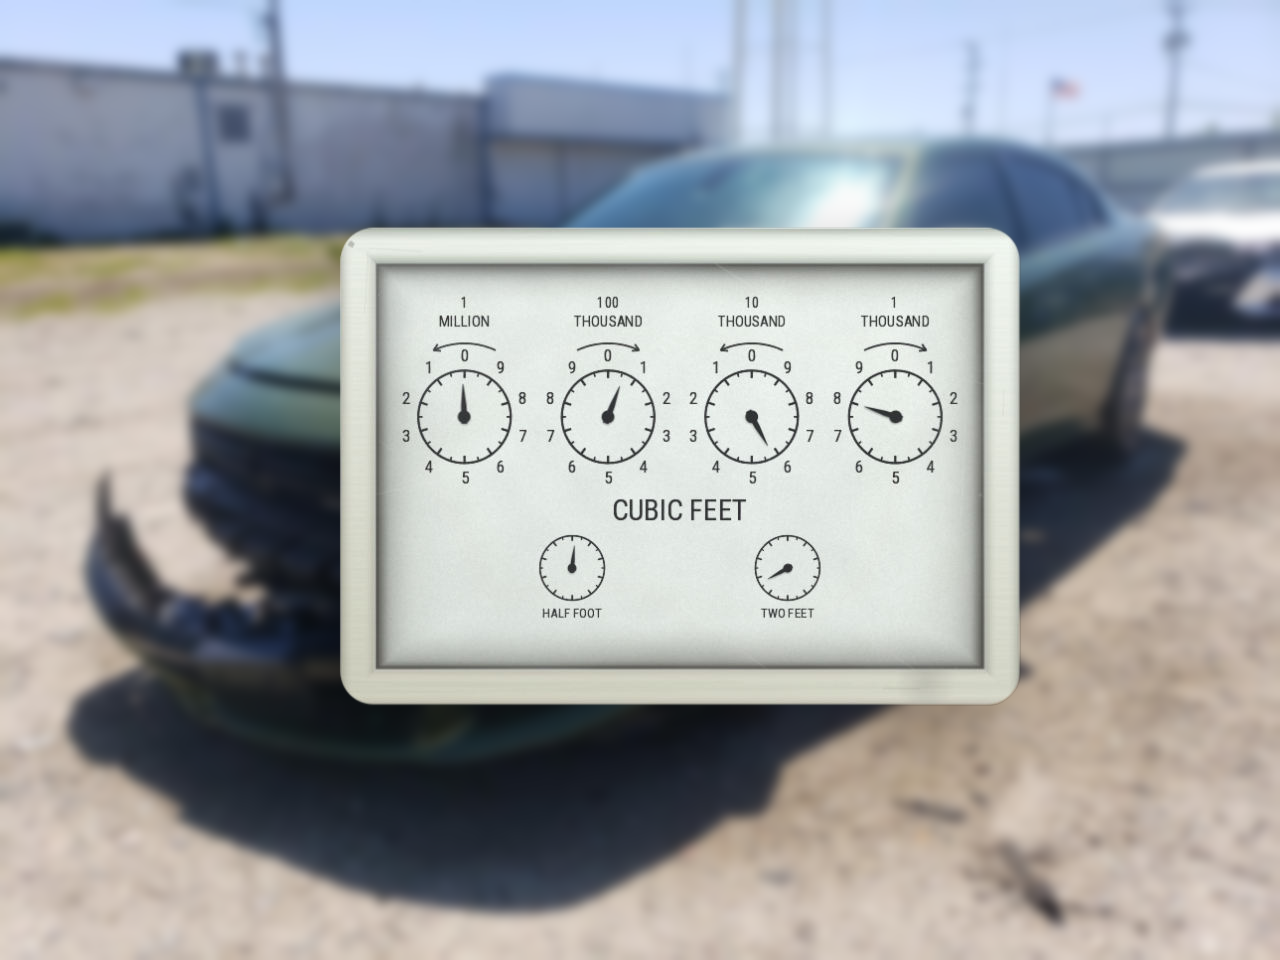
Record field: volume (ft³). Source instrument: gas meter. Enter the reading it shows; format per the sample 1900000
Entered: 5800
